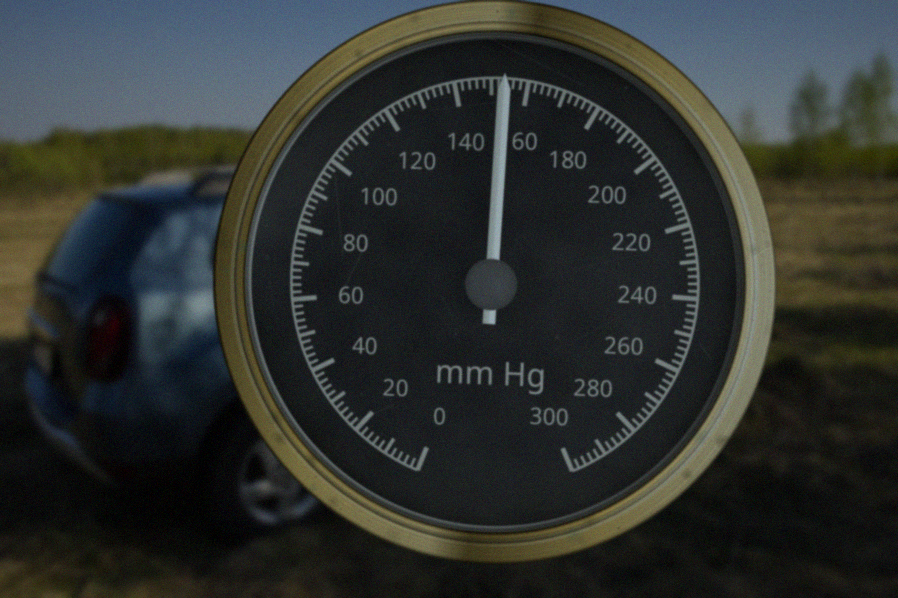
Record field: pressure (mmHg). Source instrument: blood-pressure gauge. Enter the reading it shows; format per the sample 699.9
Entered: 154
